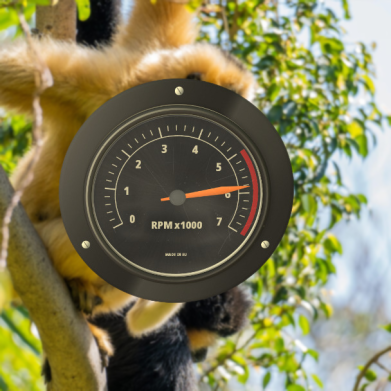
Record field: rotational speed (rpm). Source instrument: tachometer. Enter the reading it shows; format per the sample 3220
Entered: 5800
